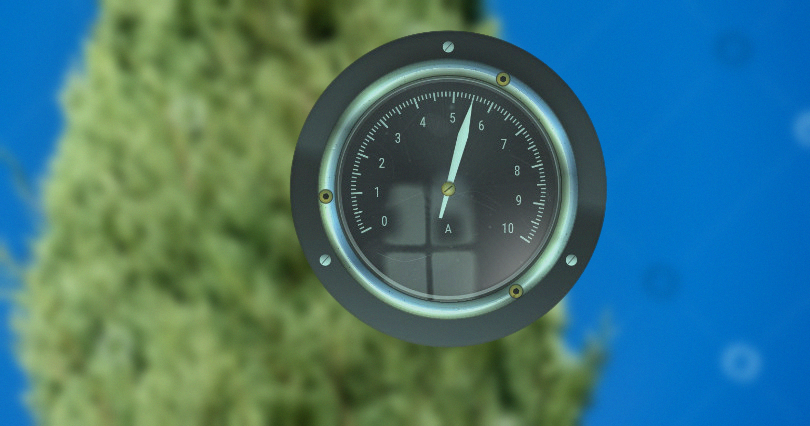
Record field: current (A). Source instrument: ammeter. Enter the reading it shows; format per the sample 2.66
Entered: 5.5
